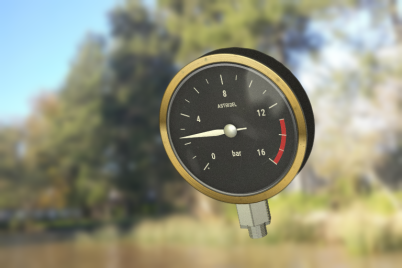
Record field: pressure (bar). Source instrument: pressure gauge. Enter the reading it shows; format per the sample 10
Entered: 2.5
